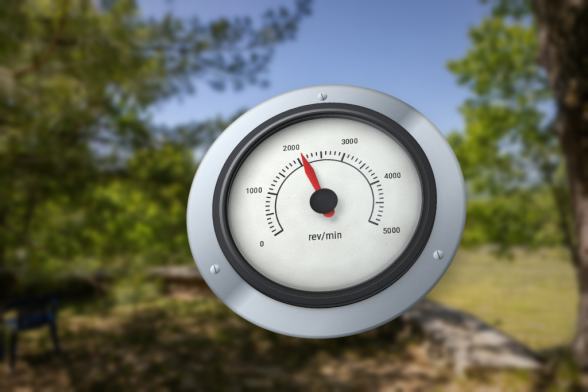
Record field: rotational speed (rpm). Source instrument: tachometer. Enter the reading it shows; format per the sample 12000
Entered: 2100
